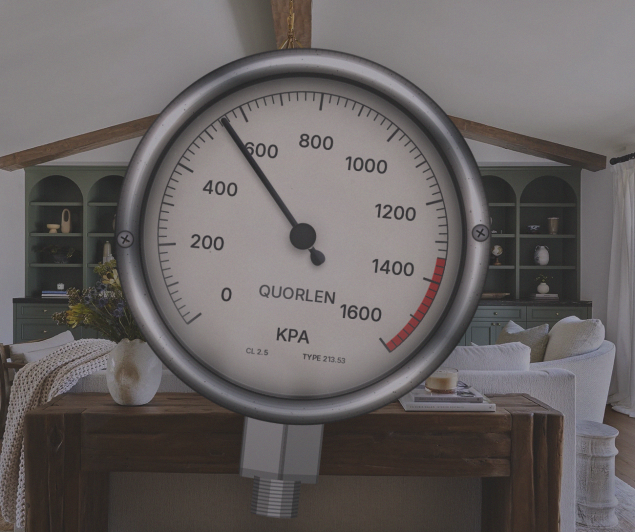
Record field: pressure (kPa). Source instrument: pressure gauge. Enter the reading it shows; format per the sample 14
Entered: 550
